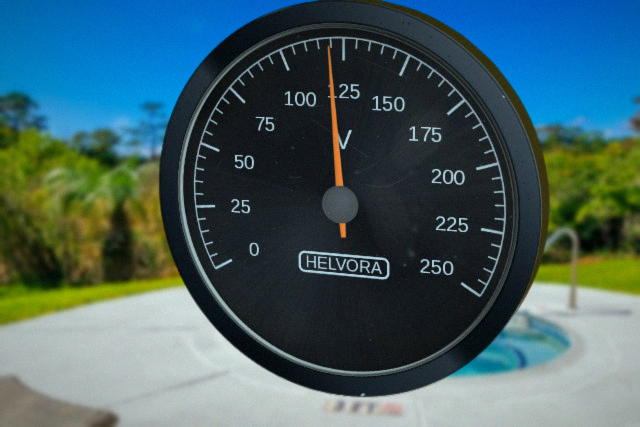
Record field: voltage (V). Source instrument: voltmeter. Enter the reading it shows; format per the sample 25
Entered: 120
